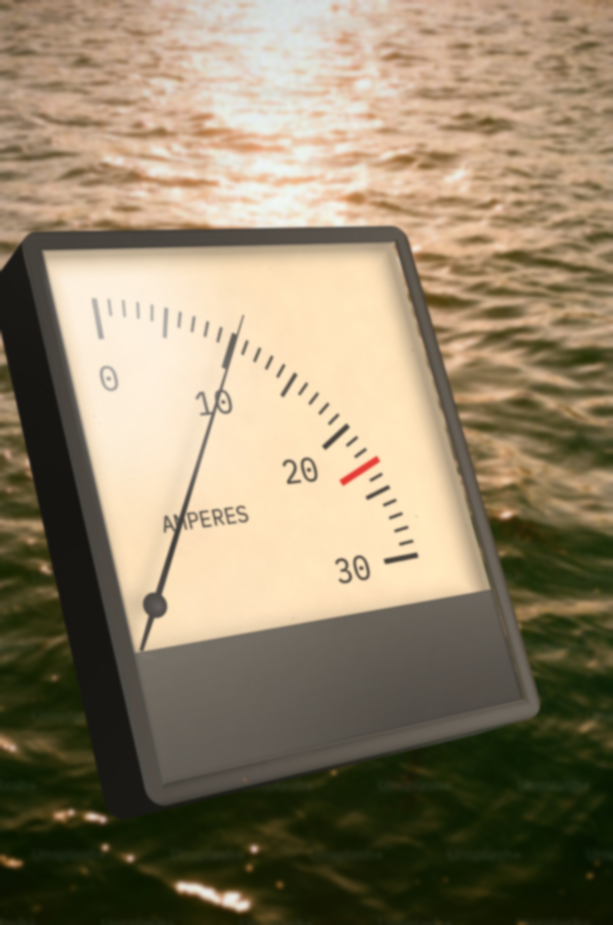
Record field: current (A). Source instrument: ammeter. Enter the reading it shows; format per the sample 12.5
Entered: 10
